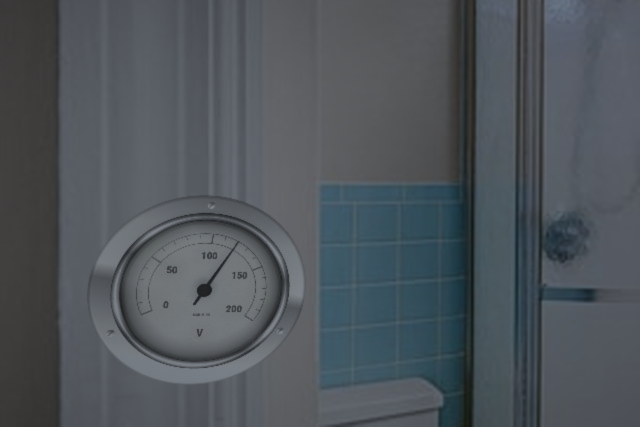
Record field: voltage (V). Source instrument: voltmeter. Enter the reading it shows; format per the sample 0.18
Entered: 120
